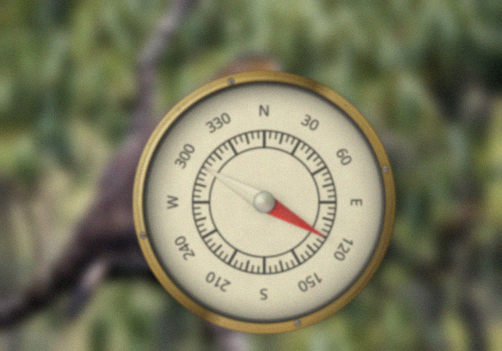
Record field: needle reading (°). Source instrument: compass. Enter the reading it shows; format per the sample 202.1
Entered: 120
